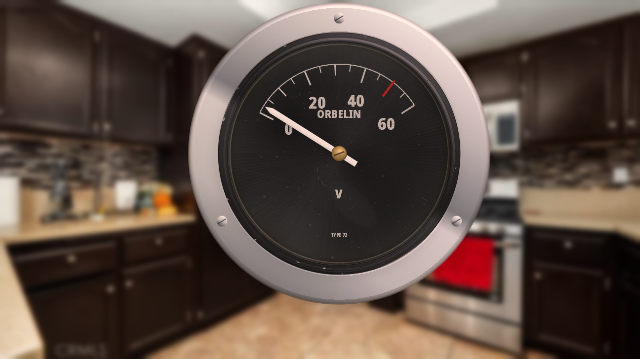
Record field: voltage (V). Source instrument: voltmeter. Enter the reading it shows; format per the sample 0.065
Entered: 2.5
